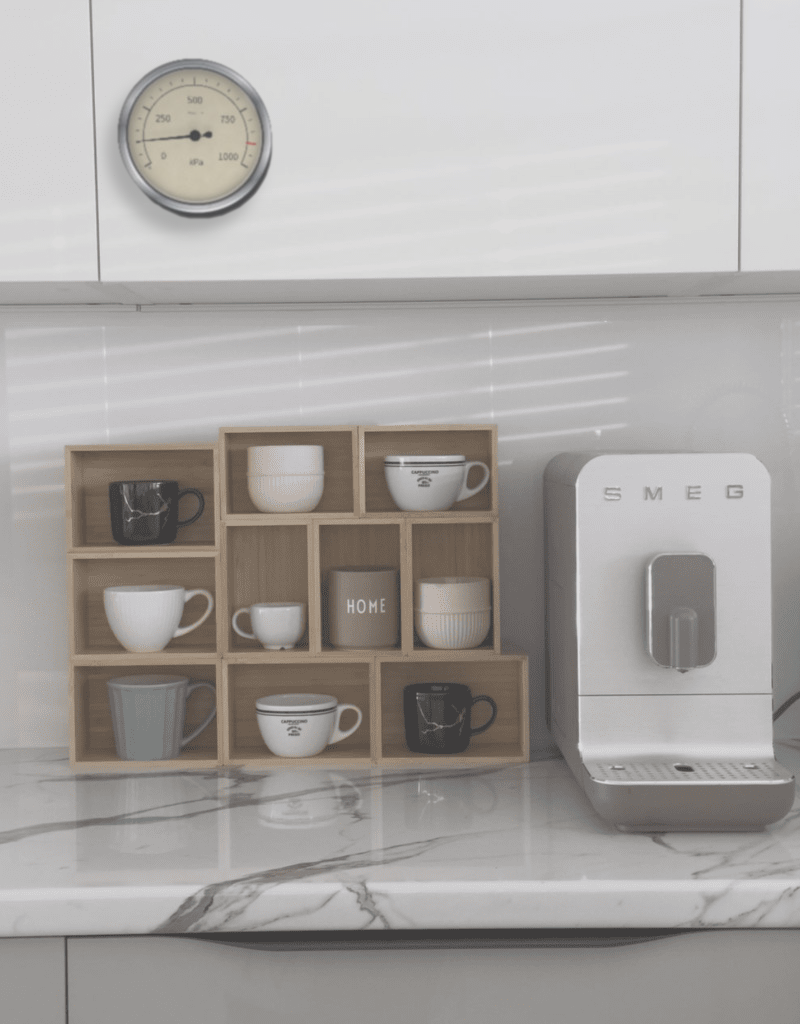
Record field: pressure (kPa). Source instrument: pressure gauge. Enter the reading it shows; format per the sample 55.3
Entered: 100
